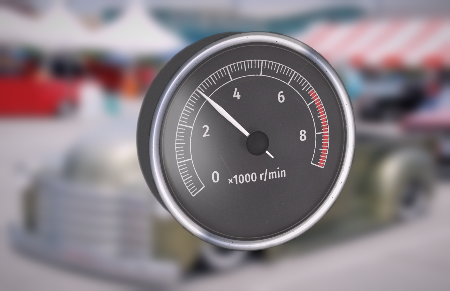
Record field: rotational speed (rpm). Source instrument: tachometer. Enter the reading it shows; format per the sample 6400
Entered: 3000
